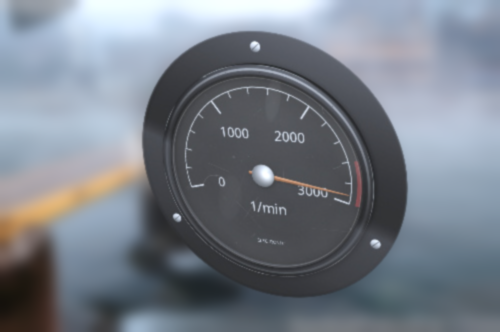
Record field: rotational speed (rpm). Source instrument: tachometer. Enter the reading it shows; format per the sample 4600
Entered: 2900
